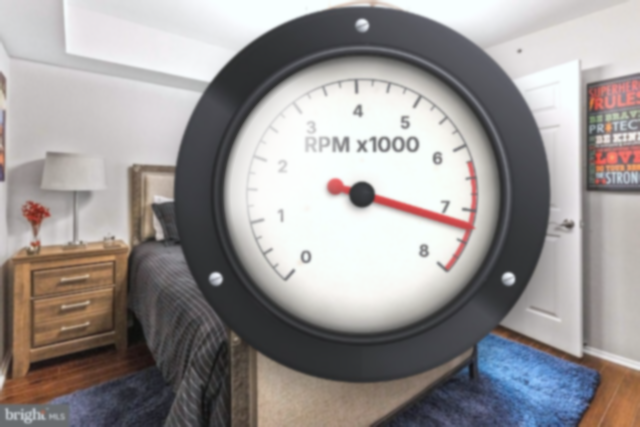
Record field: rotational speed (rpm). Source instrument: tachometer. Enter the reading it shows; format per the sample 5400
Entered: 7250
